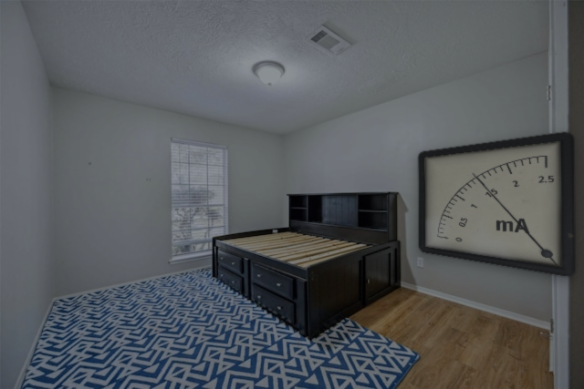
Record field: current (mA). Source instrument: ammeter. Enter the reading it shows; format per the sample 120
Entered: 1.5
